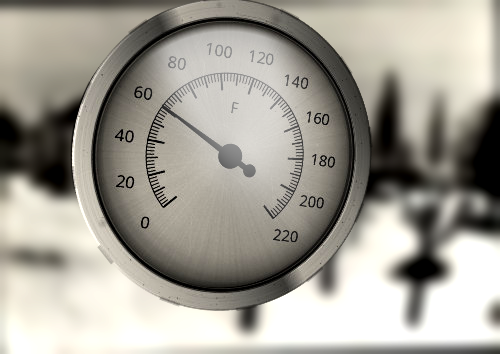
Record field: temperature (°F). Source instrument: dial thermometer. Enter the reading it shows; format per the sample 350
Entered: 60
